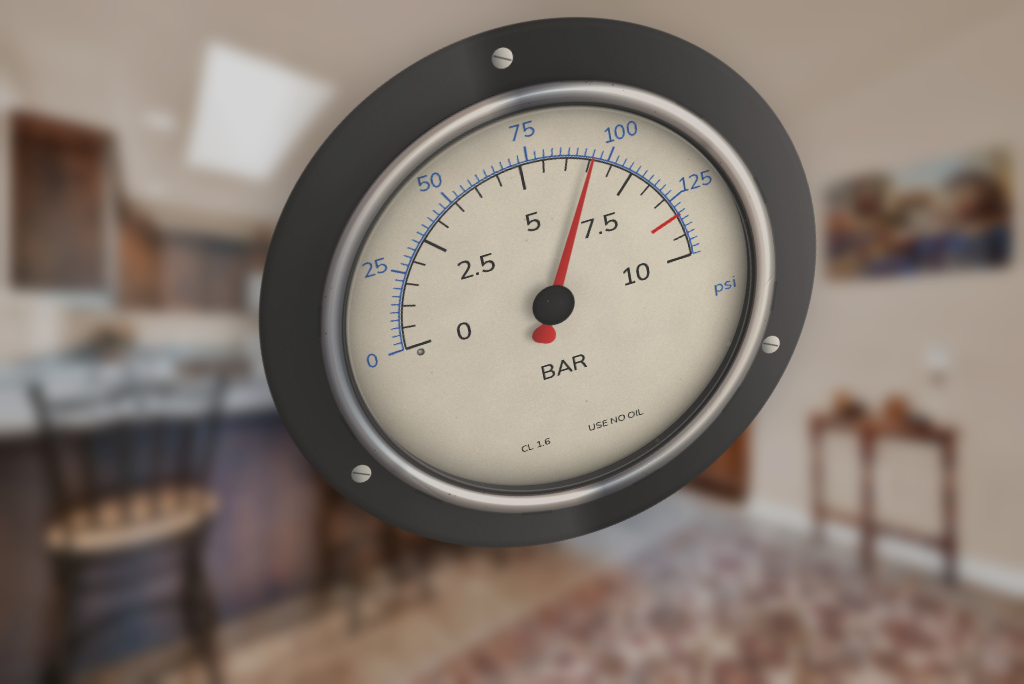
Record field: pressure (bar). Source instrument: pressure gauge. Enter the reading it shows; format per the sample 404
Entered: 6.5
